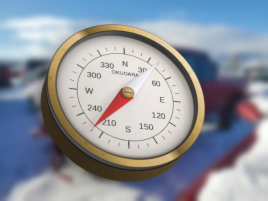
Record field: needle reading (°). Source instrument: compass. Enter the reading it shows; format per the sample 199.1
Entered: 220
